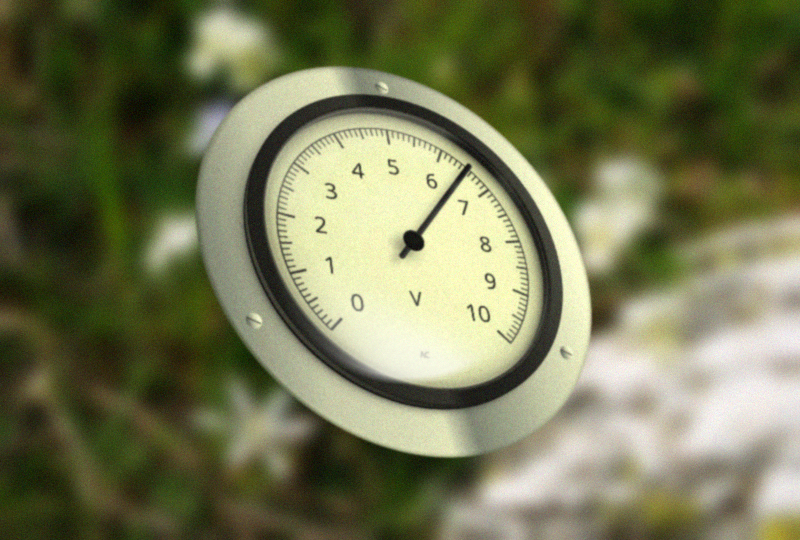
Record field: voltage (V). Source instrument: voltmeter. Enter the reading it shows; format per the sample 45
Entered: 6.5
